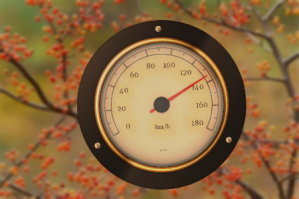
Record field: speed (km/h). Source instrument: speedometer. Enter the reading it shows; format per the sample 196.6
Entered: 135
